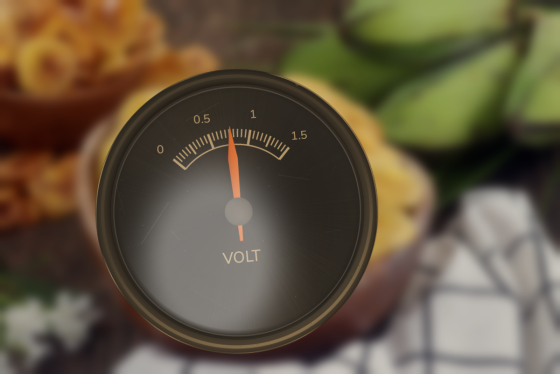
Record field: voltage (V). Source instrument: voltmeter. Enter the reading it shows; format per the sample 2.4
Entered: 0.75
